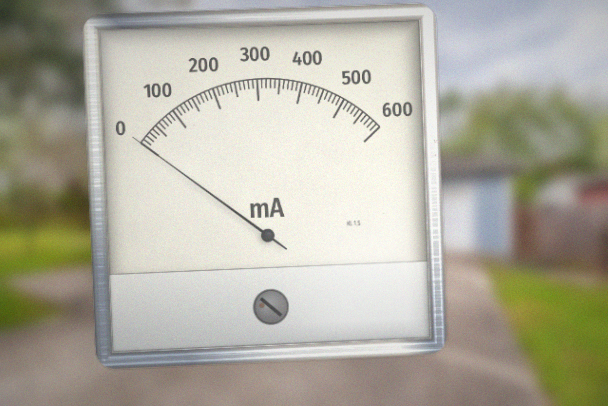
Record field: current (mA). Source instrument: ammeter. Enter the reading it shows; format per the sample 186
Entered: 0
